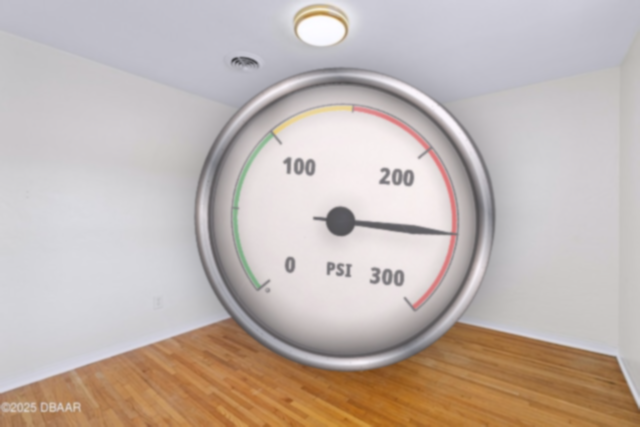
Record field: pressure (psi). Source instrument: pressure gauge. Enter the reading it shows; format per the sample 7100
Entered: 250
